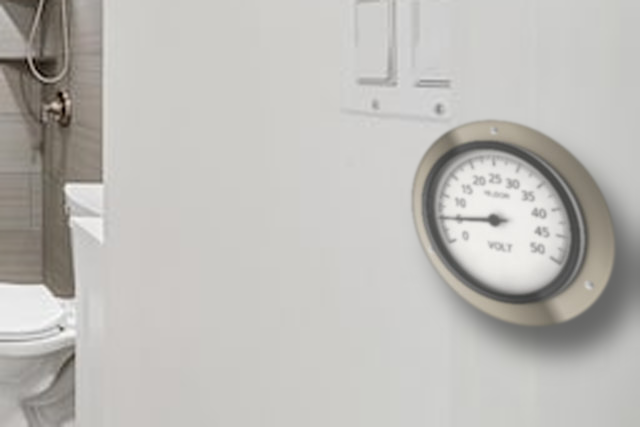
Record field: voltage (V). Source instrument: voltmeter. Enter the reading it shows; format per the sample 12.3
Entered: 5
